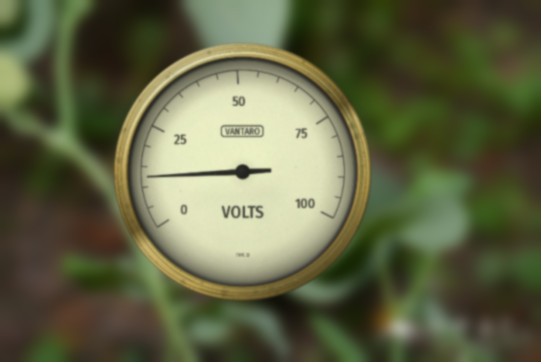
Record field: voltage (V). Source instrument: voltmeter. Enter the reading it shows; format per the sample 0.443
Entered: 12.5
